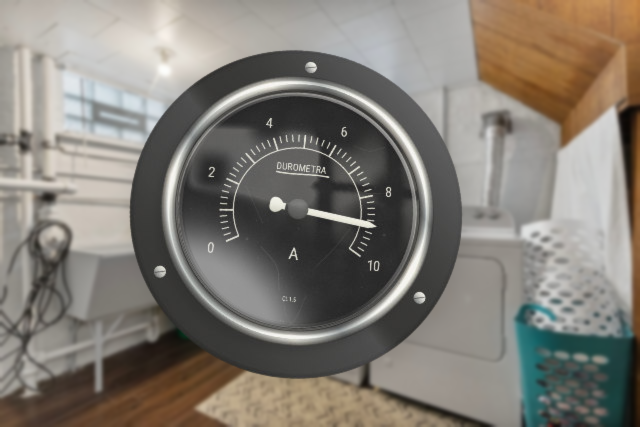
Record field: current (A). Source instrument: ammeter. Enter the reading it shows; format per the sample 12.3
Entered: 9
